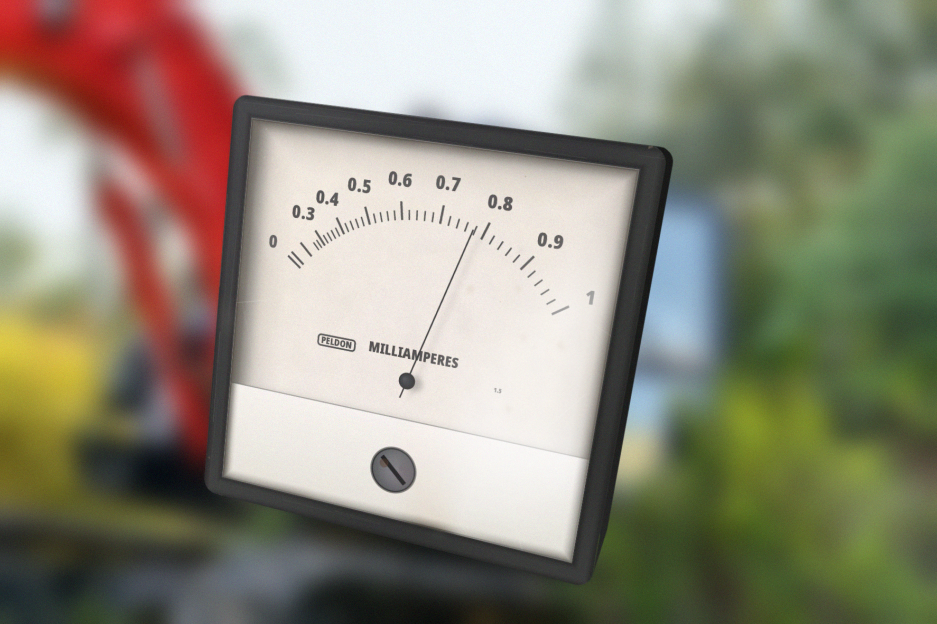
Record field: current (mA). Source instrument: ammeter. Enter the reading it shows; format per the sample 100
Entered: 0.78
